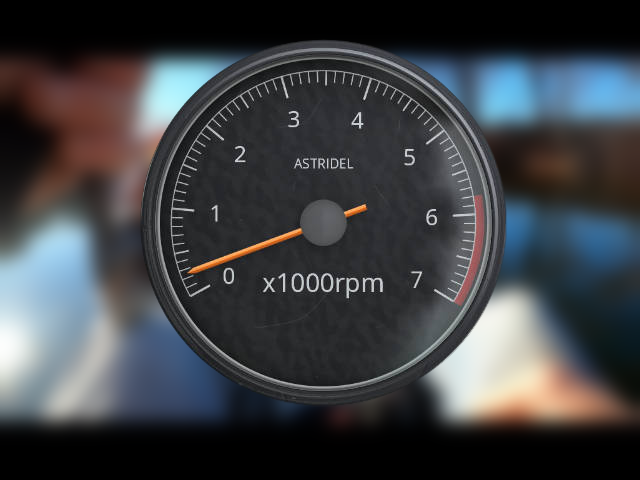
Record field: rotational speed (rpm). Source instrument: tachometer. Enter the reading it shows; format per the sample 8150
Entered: 250
